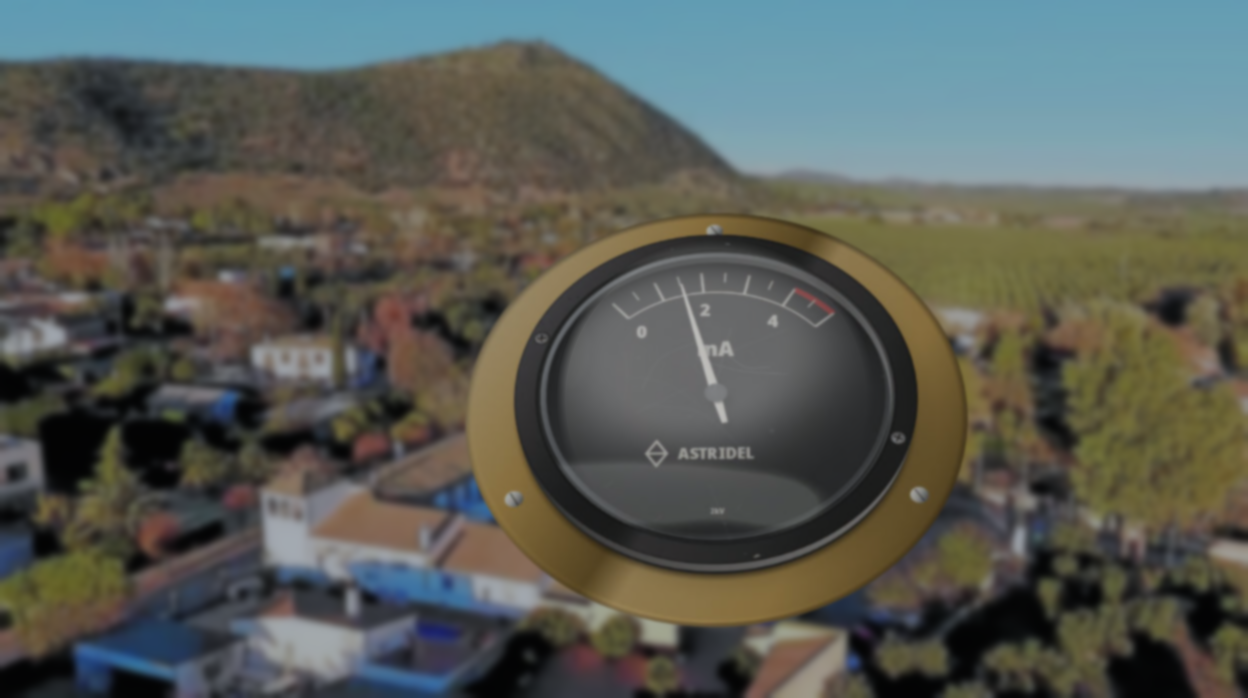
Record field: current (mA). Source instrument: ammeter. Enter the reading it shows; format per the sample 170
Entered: 1.5
